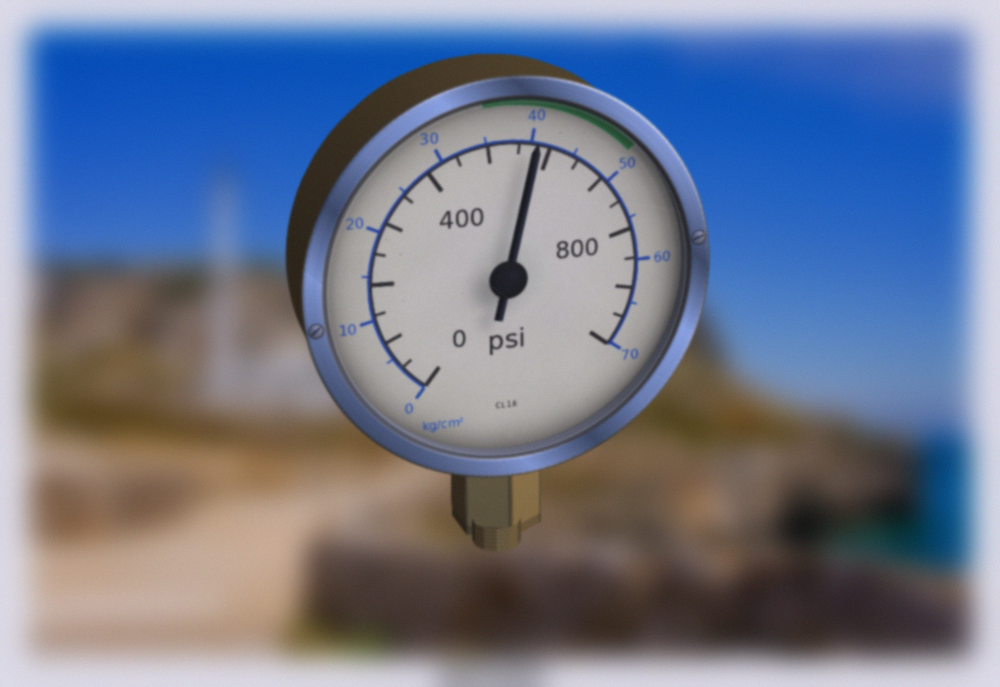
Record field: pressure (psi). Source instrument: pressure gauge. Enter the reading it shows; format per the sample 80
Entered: 575
